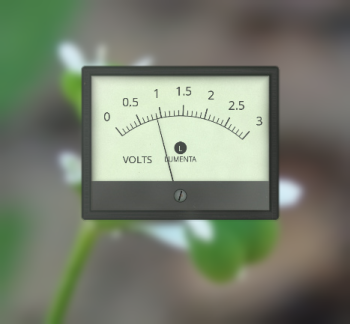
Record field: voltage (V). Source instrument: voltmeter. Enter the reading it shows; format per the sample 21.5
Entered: 0.9
